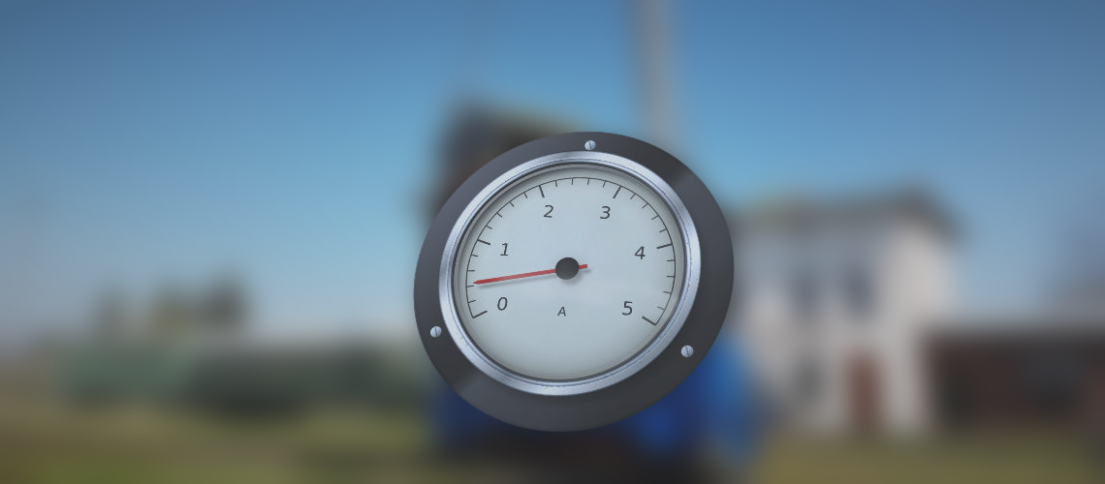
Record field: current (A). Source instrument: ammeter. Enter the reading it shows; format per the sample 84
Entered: 0.4
